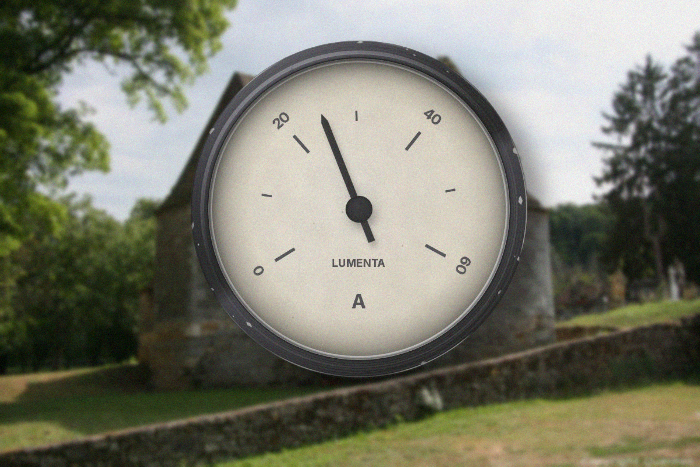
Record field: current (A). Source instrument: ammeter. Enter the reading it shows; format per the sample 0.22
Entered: 25
